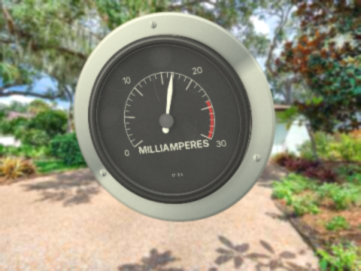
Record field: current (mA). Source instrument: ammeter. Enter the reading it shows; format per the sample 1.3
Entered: 17
